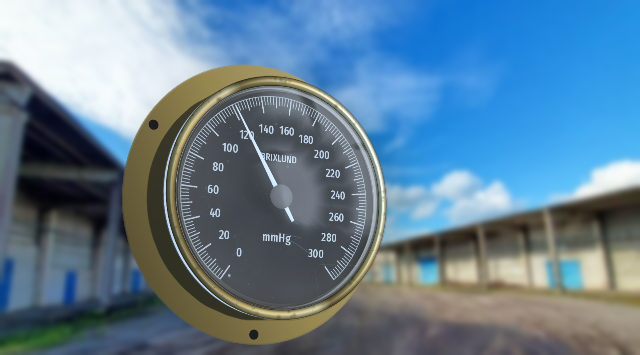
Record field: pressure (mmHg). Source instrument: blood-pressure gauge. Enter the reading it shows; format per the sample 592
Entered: 120
